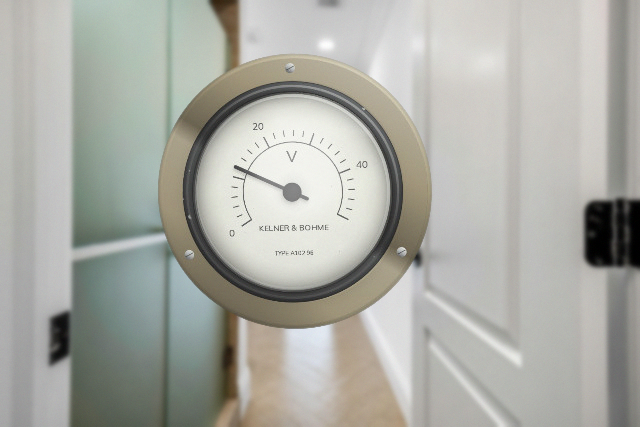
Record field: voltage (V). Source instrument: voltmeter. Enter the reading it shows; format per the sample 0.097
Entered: 12
